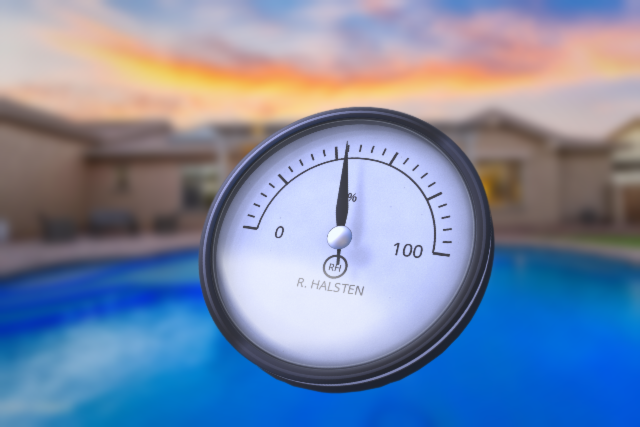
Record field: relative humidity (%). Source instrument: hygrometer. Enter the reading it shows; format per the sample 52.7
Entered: 44
